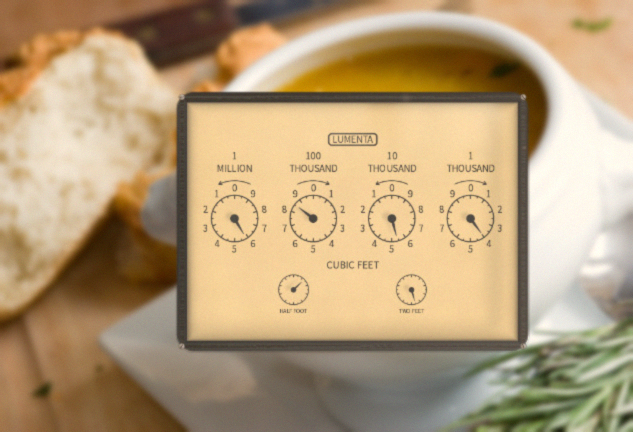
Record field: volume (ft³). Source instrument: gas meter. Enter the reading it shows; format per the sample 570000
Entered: 585400
